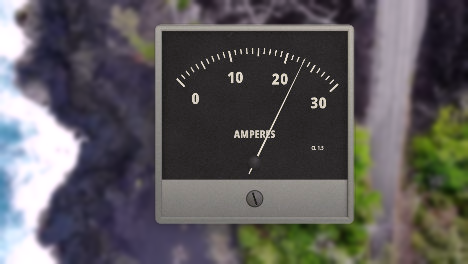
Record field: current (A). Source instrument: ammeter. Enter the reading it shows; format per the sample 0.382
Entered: 23
